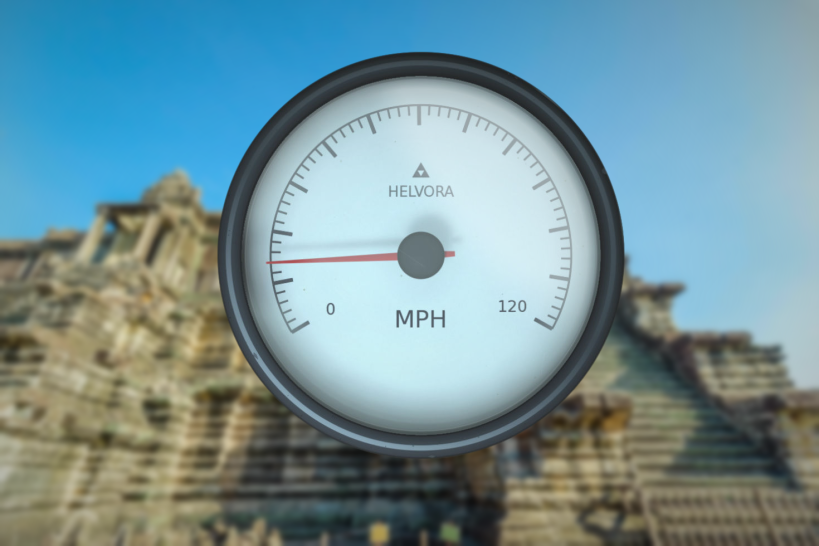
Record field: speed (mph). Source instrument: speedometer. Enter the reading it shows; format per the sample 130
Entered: 14
